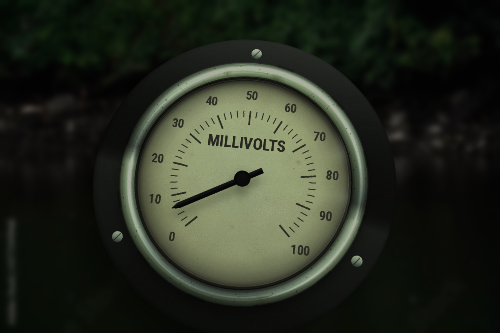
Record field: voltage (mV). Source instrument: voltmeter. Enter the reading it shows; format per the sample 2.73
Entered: 6
